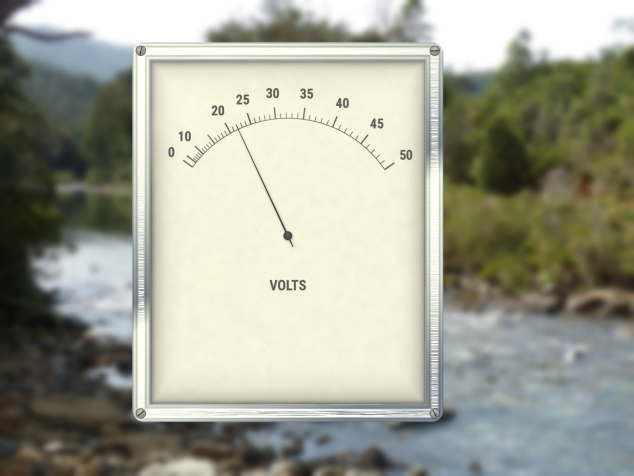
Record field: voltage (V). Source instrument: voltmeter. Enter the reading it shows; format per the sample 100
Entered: 22
